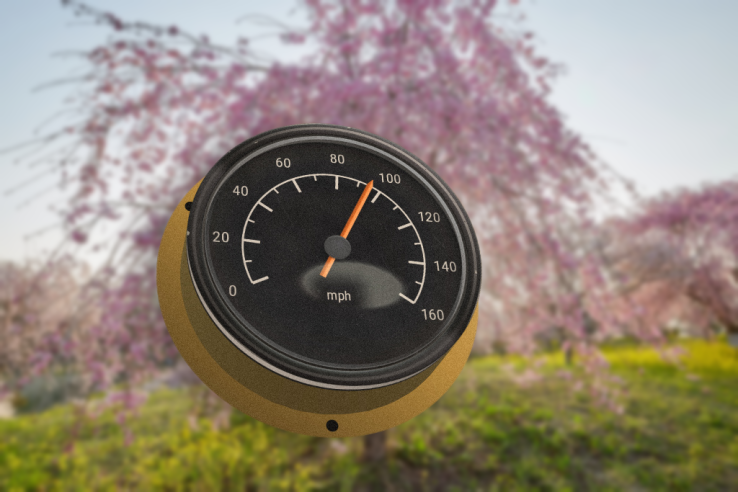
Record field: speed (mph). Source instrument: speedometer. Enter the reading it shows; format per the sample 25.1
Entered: 95
